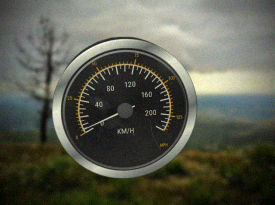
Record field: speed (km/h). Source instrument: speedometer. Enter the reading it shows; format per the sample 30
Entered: 5
